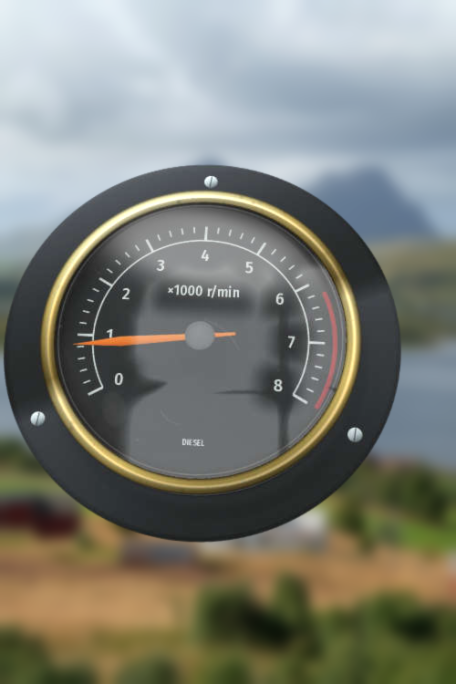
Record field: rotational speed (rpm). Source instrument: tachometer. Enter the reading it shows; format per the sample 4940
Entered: 800
